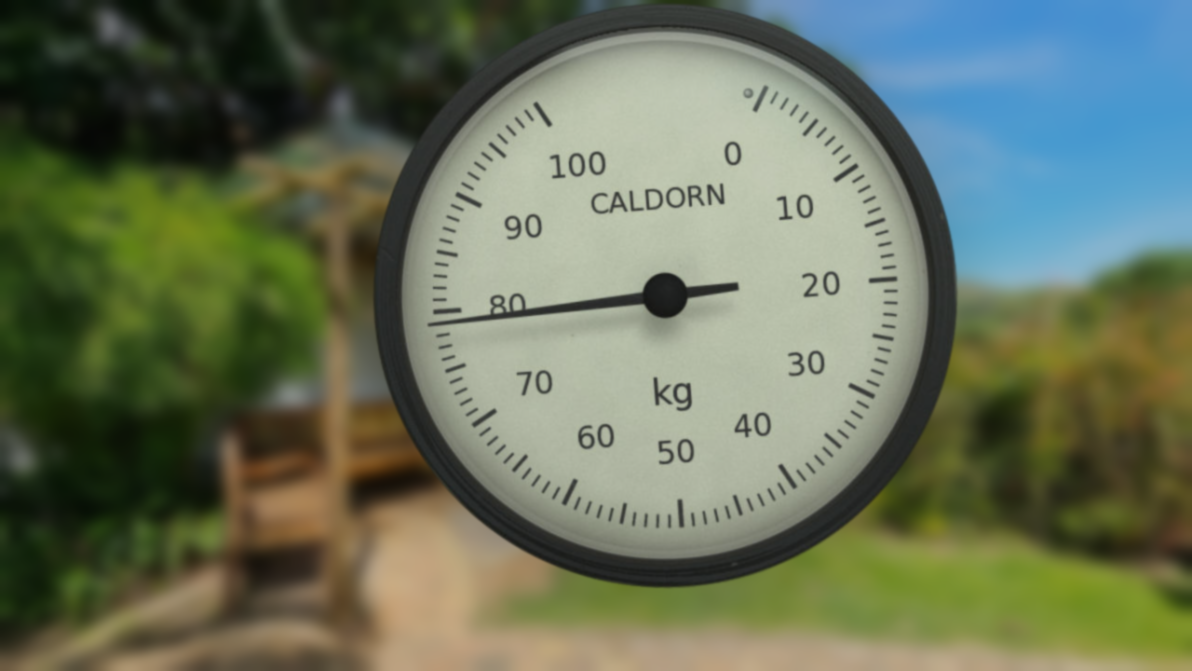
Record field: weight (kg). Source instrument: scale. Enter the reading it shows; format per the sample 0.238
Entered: 79
